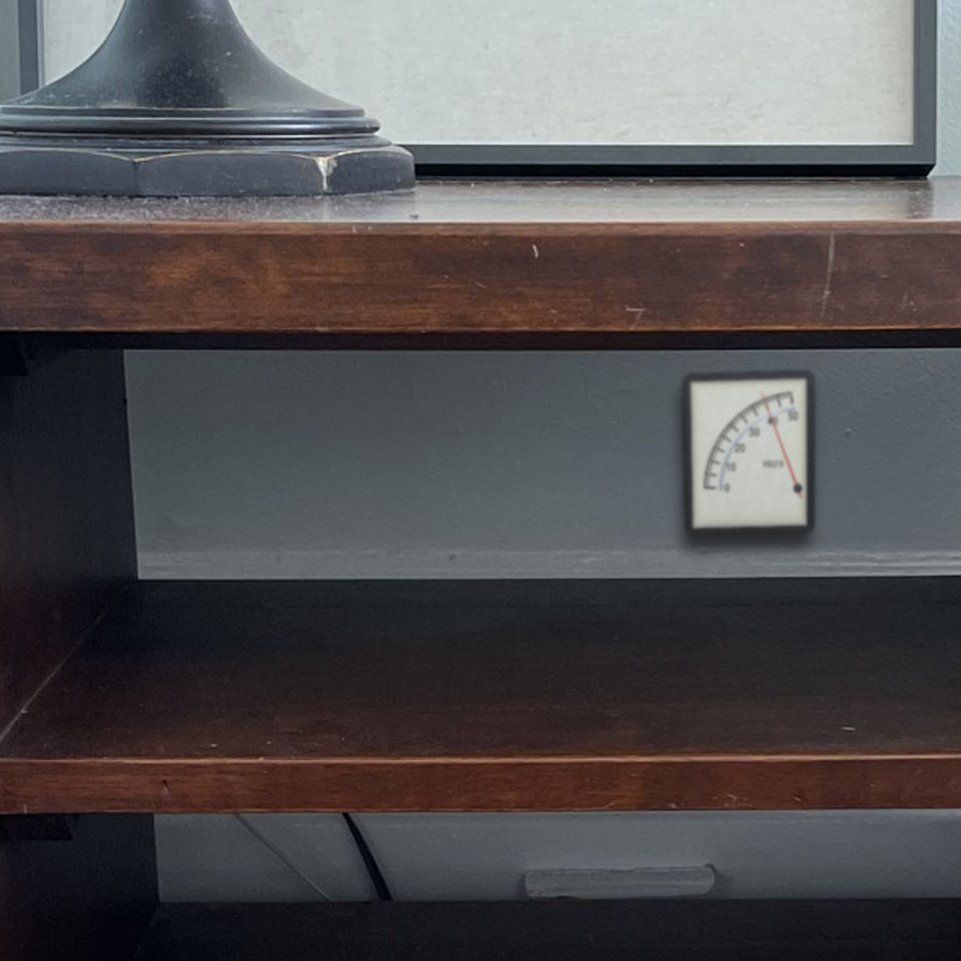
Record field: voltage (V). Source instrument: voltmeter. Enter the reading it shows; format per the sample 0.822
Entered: 40
